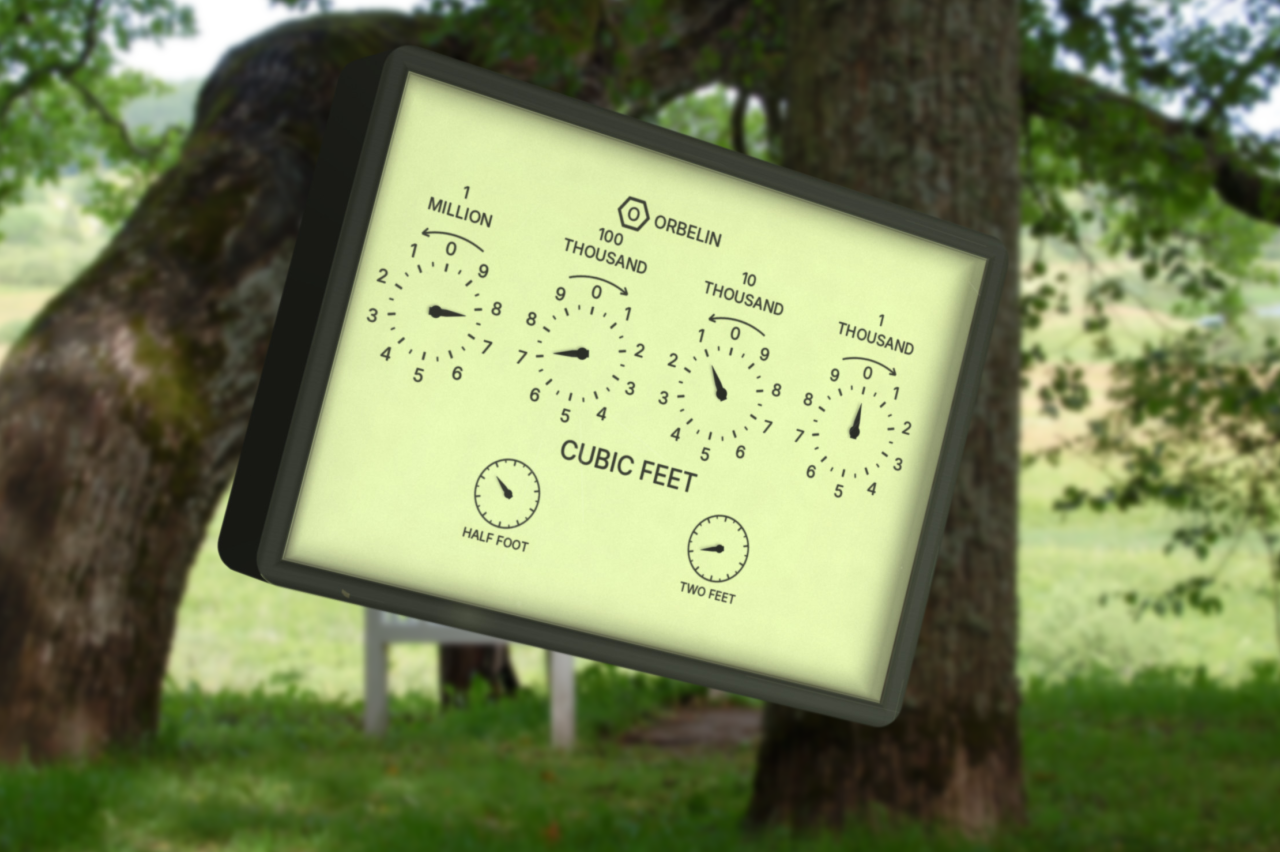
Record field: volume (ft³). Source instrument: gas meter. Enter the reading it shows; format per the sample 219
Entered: 771000
